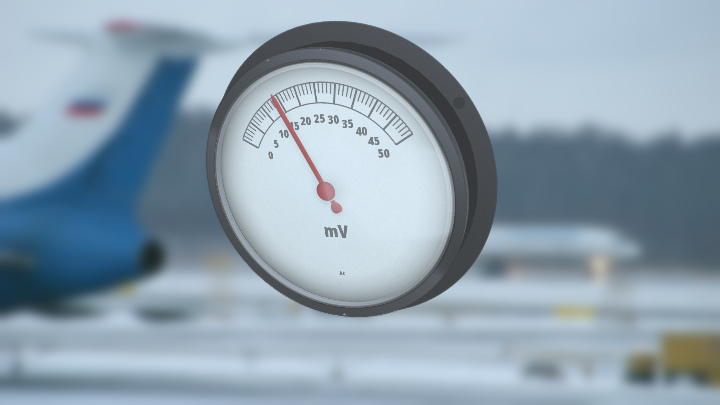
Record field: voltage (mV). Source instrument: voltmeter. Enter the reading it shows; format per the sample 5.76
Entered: 15
